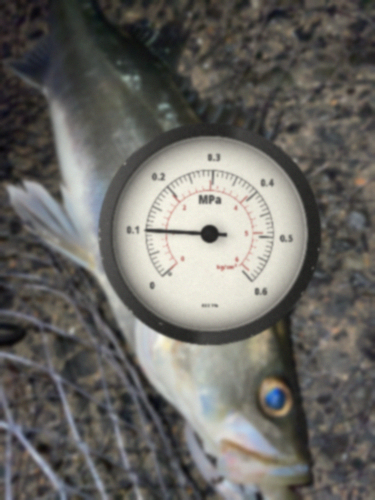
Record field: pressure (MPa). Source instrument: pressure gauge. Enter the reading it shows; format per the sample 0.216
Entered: 0.1
